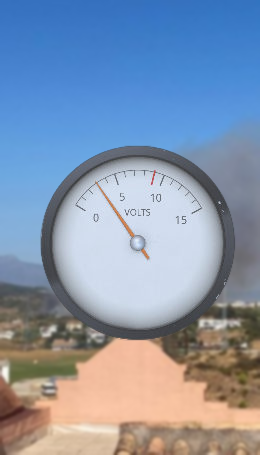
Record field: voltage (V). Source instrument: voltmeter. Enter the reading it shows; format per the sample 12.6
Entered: 3
